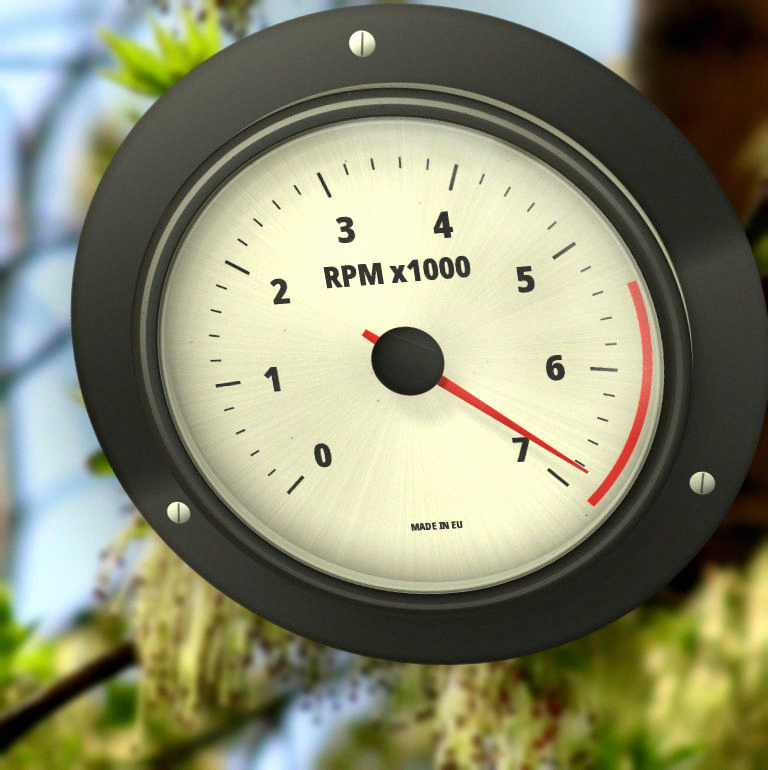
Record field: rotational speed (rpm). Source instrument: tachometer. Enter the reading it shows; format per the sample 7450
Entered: 6800
